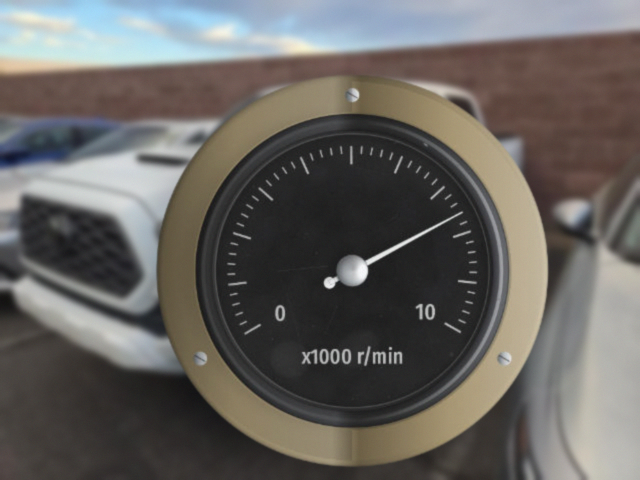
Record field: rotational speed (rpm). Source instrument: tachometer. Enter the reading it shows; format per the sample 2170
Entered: 7600
